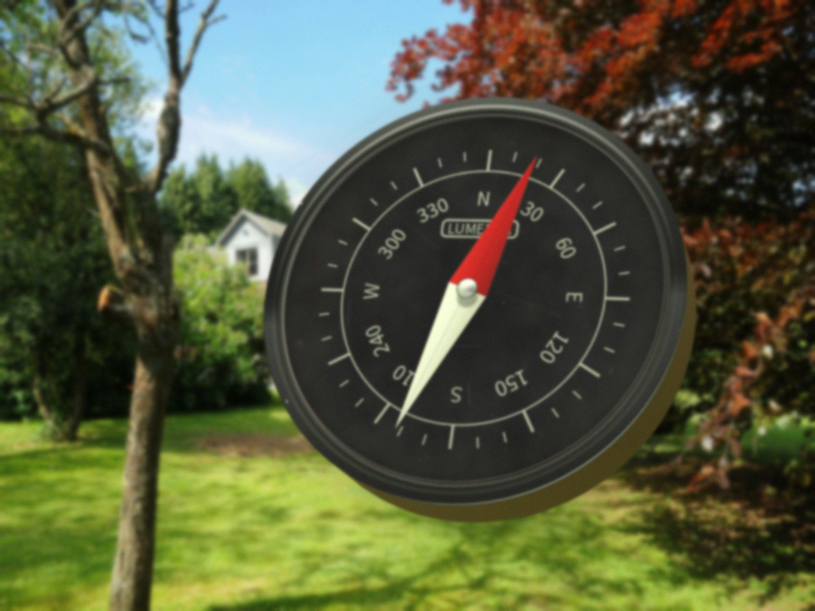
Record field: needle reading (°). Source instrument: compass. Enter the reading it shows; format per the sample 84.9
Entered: 20
